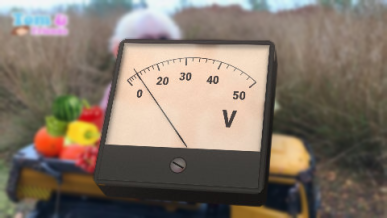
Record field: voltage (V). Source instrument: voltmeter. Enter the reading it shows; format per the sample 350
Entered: 10
